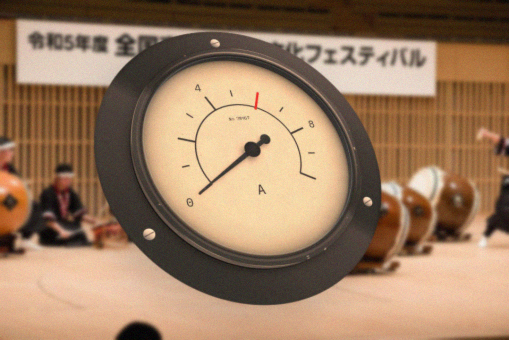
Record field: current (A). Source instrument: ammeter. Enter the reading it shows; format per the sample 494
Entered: 0
